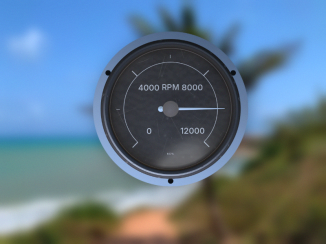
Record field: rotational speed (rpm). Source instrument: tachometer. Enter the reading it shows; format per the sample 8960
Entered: 10000
